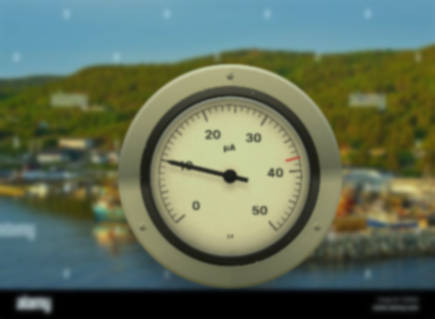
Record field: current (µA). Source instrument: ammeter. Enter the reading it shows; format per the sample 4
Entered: 10
